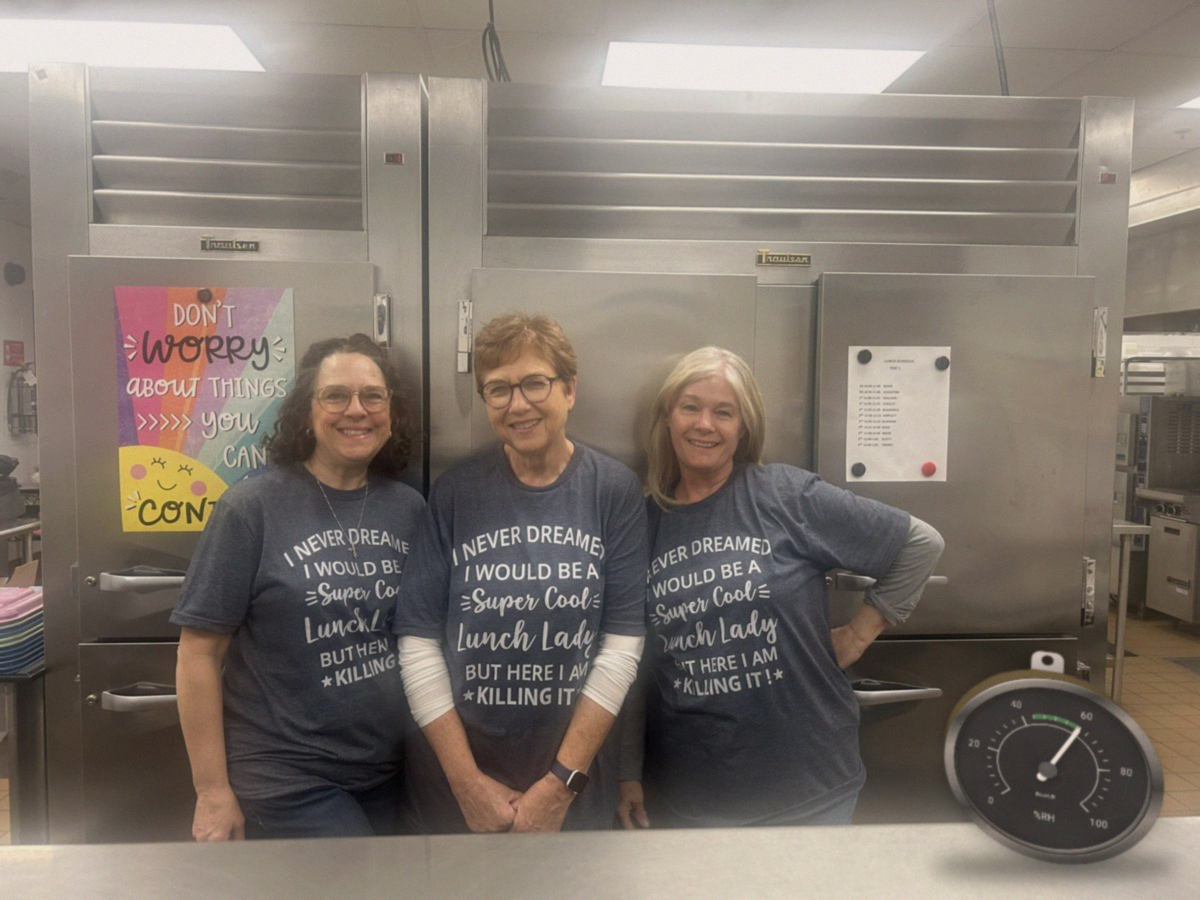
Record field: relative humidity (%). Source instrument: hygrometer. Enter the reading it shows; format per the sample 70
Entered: 60
